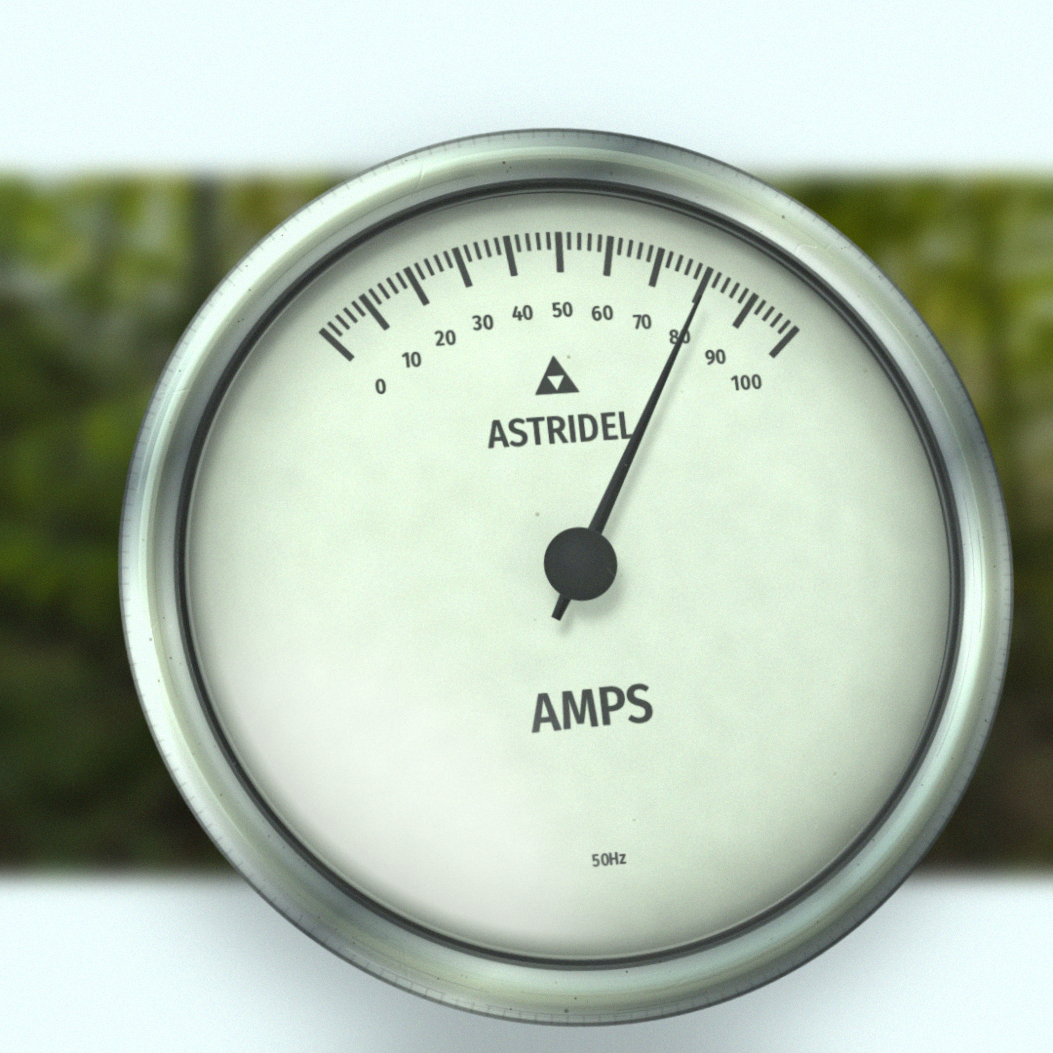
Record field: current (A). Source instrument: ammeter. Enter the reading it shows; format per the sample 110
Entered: 80
